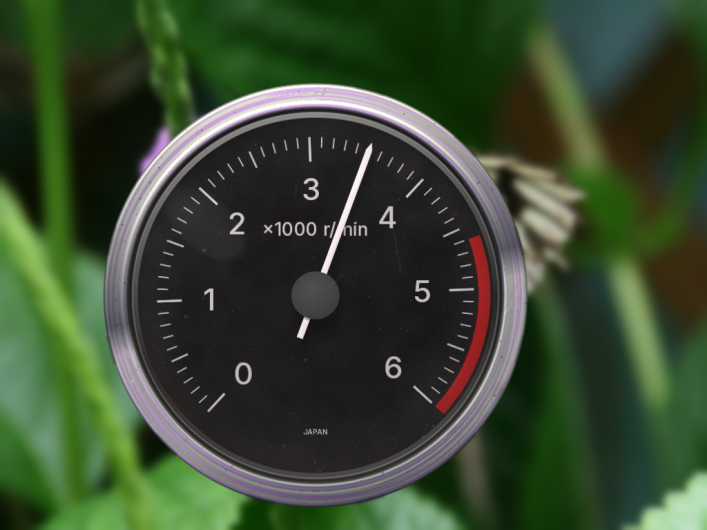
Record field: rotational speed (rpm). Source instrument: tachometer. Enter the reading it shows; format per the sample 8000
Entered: 3500
